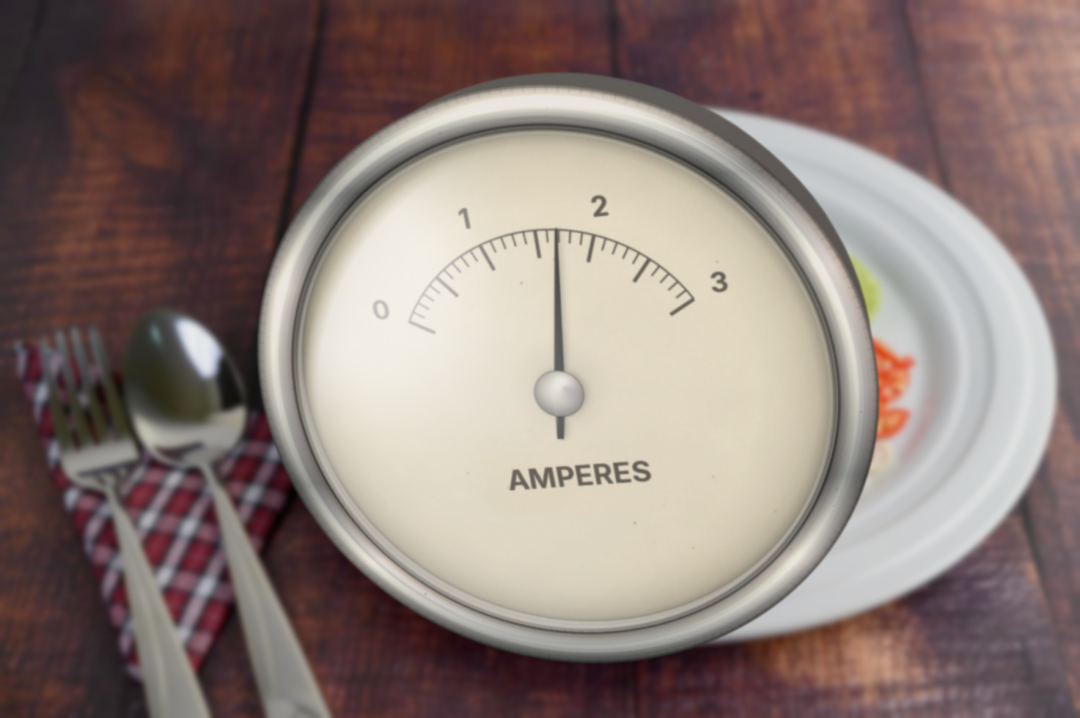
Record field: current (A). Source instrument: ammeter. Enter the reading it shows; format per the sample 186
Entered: 1.7
